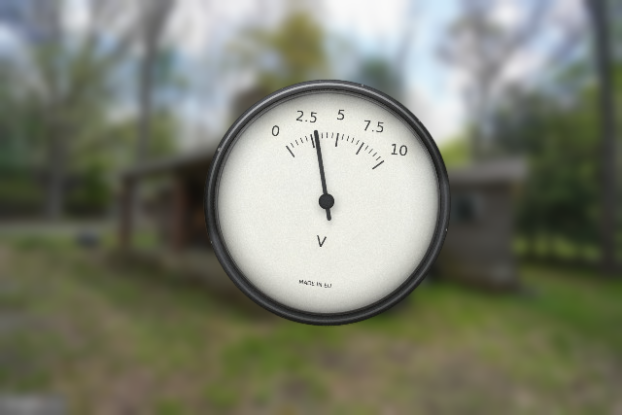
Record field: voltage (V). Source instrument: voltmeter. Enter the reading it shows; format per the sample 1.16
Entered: 3
